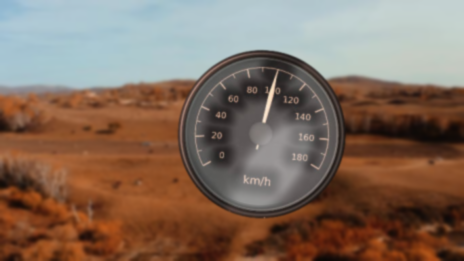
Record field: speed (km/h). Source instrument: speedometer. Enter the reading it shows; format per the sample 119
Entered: 100
